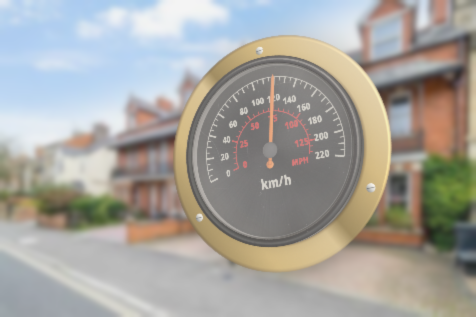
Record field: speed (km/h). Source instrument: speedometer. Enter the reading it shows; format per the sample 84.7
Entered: 120
